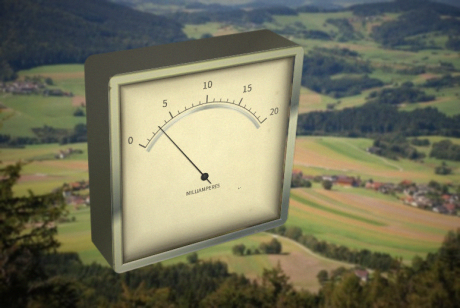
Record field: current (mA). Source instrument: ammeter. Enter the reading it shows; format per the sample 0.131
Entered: 3
